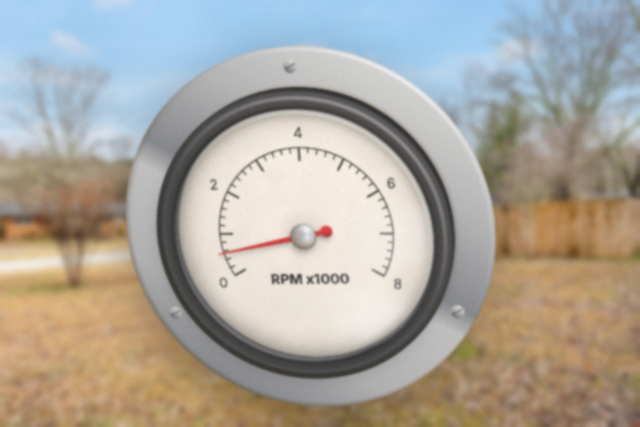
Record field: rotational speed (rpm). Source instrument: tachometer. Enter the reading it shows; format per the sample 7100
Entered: 600
